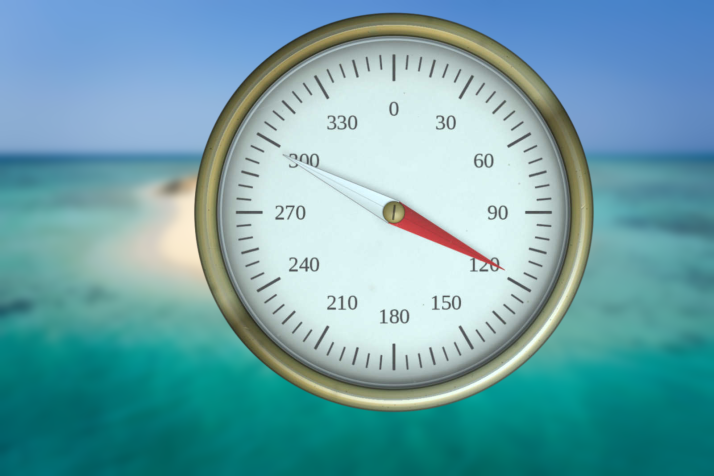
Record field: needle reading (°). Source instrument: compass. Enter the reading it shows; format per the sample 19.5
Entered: 117.5
